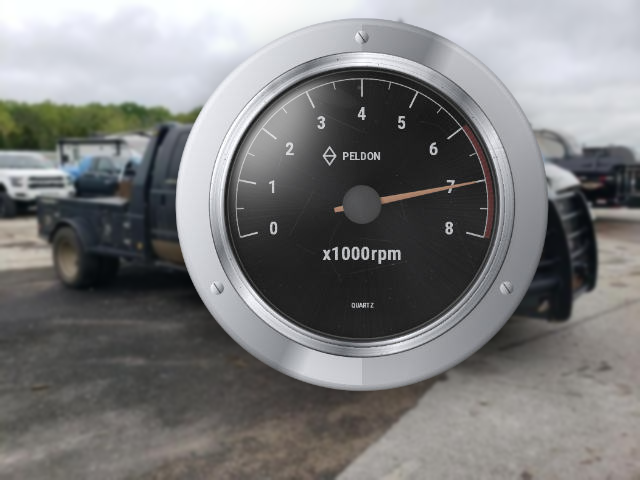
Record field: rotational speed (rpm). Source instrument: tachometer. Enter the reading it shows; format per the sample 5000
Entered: 7000
